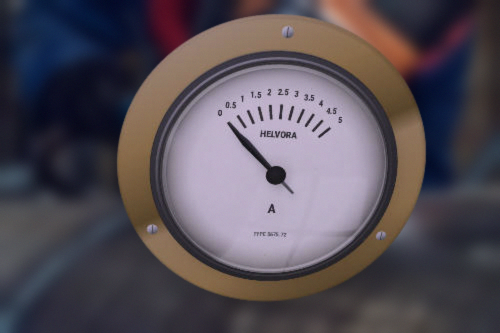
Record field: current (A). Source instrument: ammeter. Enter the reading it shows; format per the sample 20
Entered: 0
